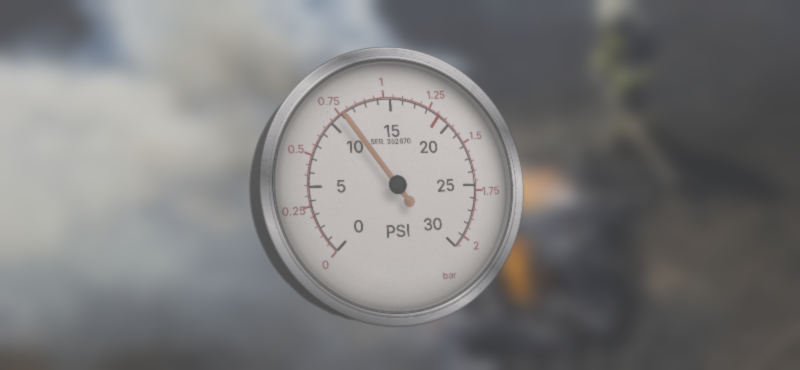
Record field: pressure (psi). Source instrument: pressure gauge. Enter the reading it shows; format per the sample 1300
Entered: 11
